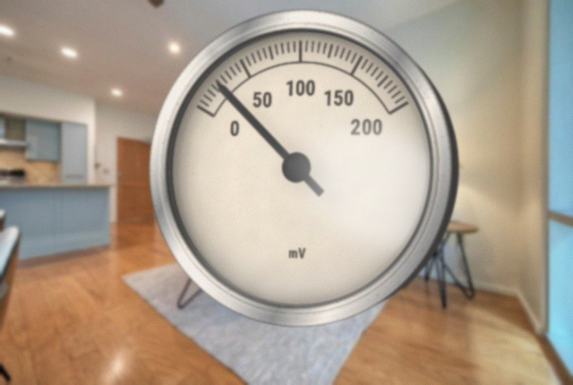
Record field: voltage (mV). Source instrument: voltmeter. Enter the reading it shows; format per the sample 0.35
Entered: 25
